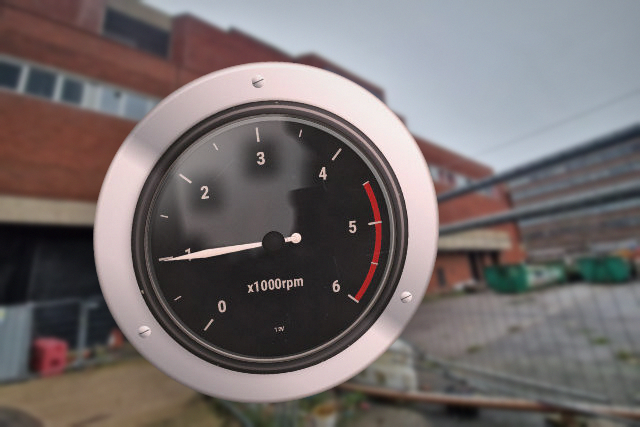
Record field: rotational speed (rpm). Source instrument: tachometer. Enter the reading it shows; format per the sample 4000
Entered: 1000
